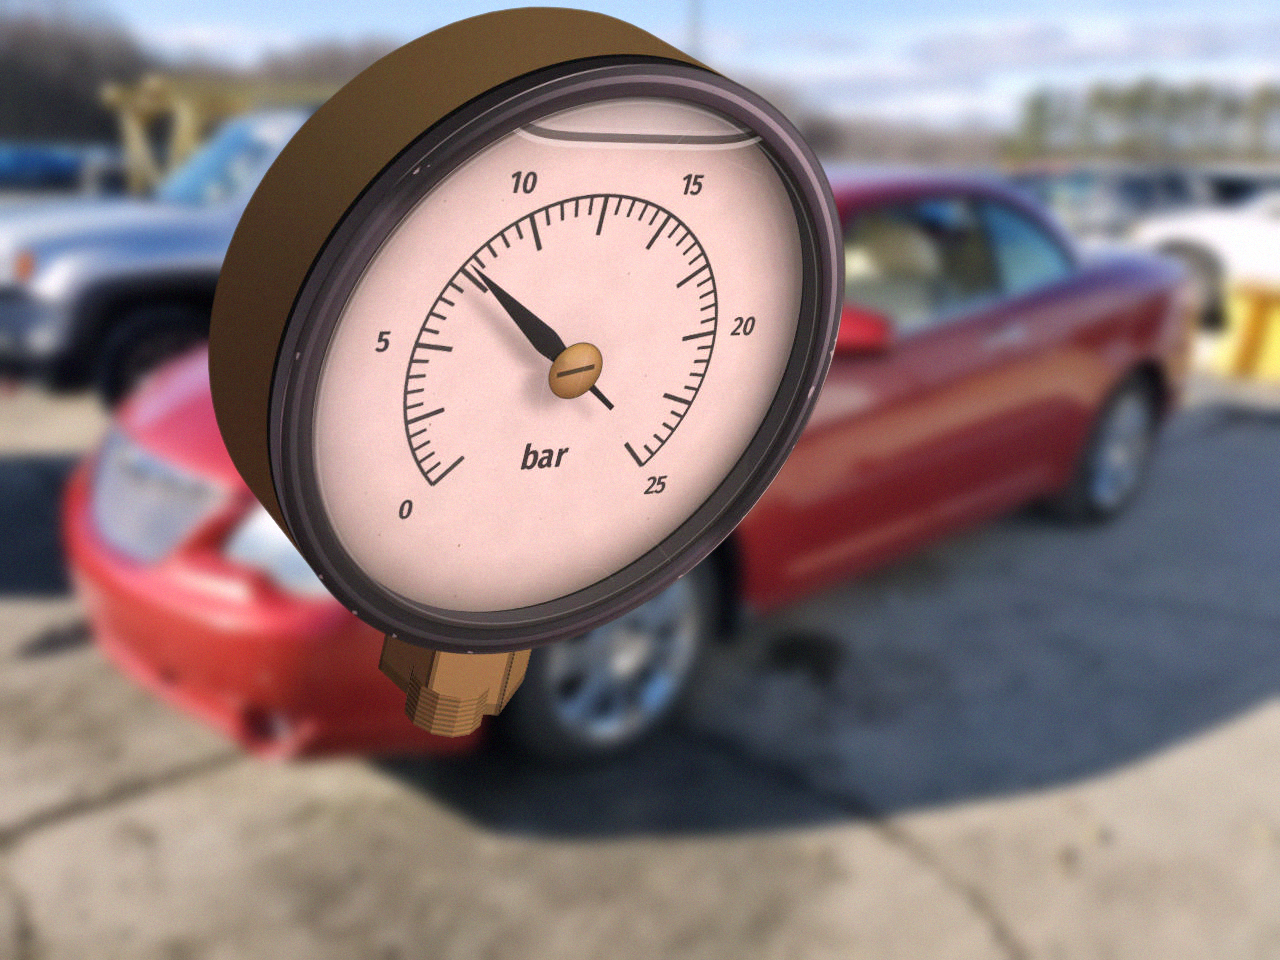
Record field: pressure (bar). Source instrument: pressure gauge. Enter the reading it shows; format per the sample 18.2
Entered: 7.75
